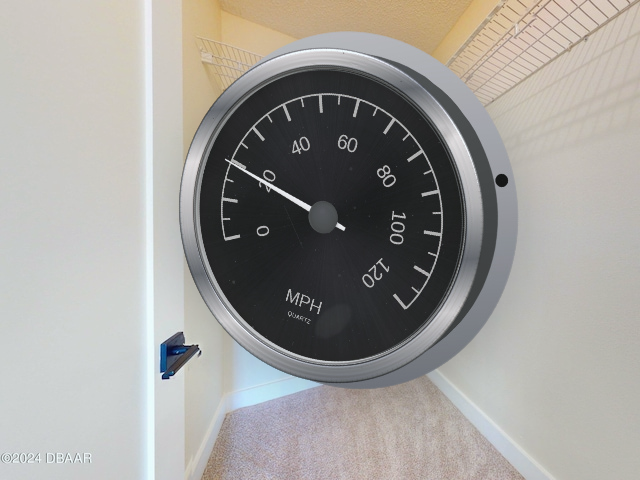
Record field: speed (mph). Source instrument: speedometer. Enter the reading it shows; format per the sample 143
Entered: 20
